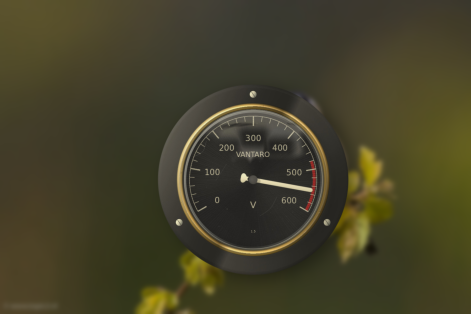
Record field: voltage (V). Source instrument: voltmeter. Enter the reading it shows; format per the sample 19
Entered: 550
